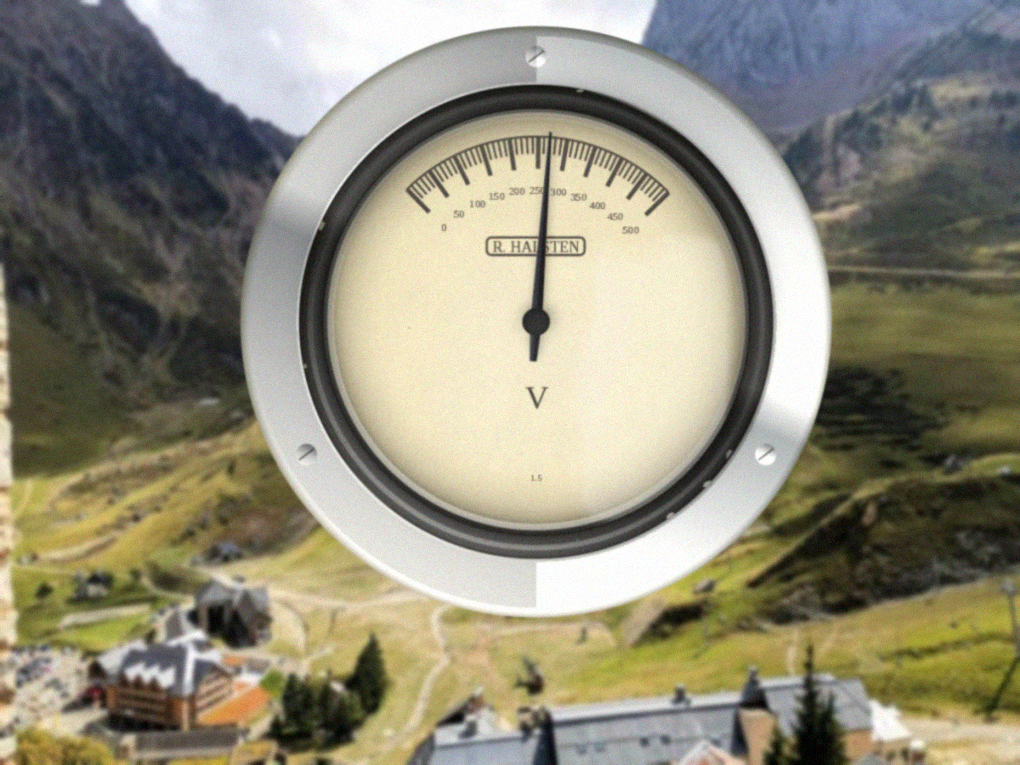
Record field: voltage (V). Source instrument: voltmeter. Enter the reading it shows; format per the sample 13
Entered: 270
